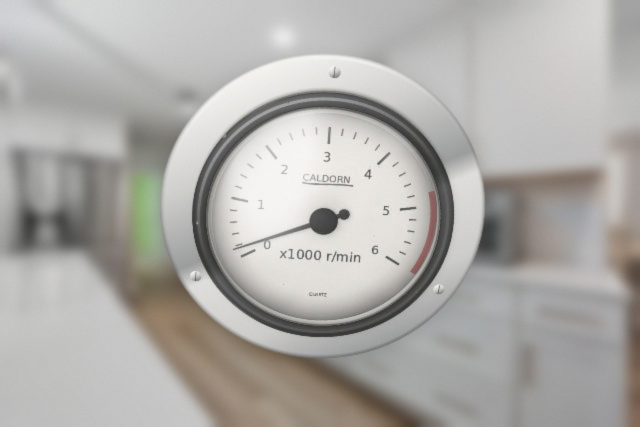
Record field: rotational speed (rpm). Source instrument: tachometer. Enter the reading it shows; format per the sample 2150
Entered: 200
